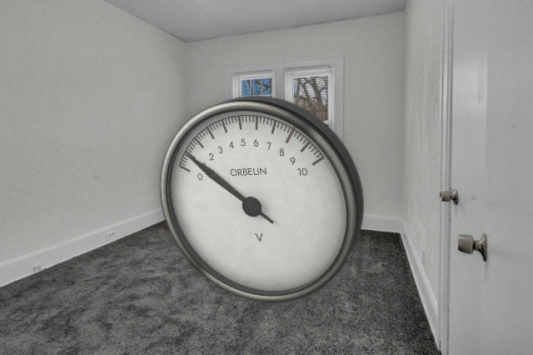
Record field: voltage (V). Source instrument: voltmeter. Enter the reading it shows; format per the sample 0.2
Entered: 1
